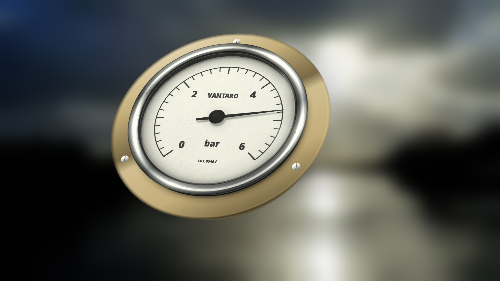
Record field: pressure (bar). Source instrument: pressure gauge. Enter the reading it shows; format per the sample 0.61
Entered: 4.8
